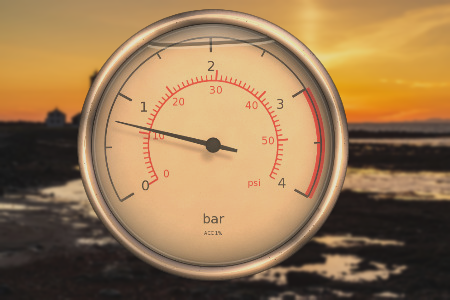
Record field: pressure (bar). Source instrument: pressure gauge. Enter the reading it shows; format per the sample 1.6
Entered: 0.75
